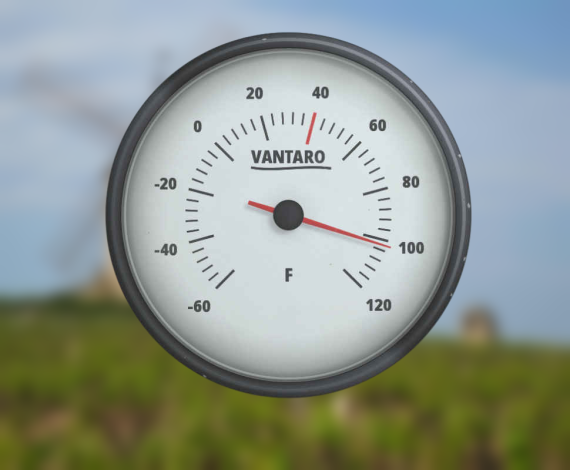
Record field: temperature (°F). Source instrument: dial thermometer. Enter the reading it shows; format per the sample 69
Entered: 102
